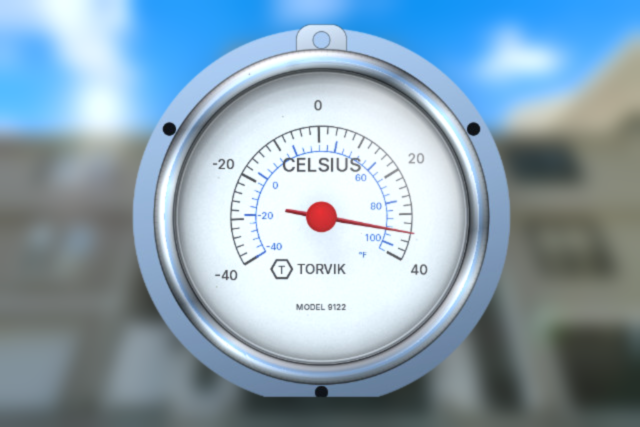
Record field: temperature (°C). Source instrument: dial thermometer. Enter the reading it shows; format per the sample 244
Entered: 34
